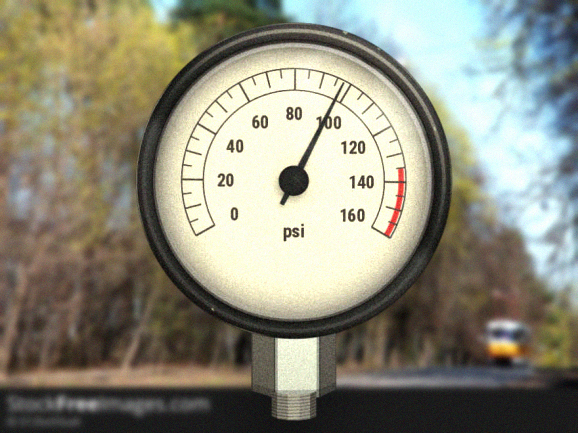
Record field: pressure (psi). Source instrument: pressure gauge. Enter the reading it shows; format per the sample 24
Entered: 97.5
